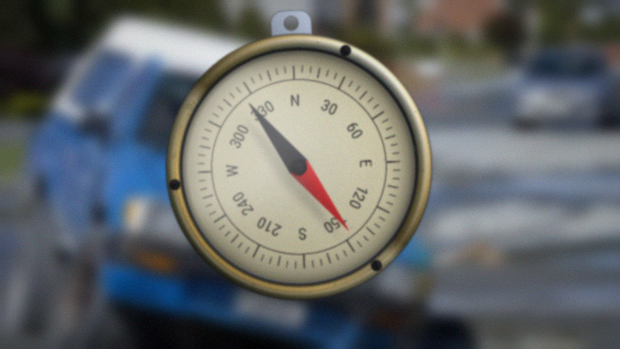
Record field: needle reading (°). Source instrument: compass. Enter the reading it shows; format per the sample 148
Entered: 145
